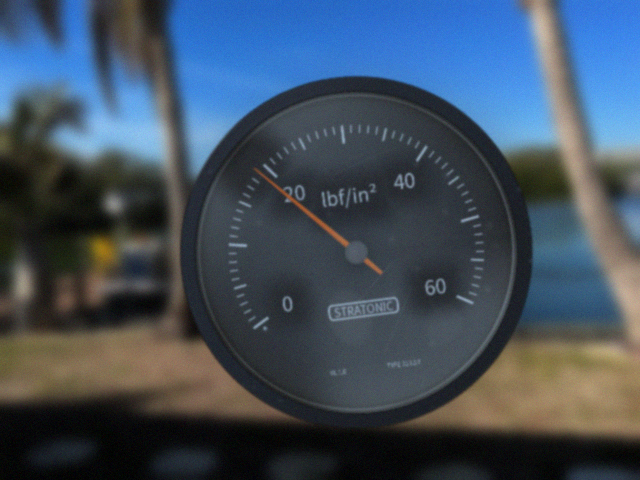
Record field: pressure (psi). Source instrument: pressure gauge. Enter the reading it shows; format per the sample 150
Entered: 19
